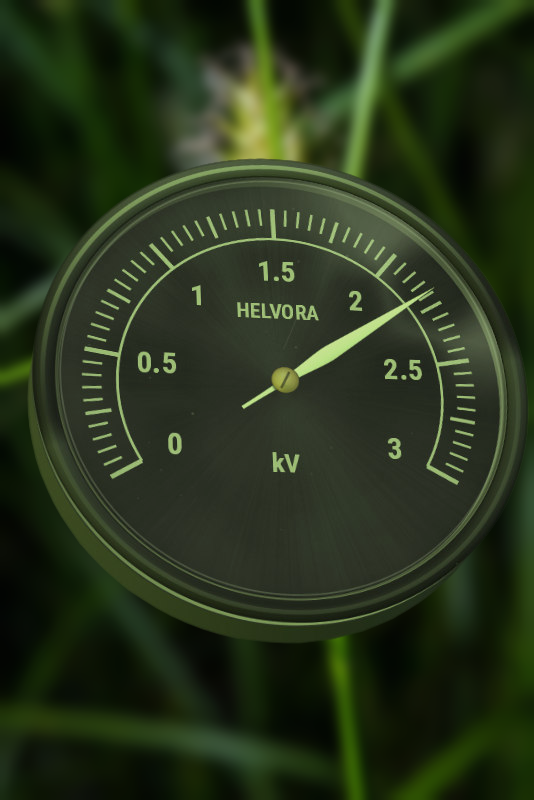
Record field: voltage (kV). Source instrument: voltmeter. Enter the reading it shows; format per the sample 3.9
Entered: 2.2
